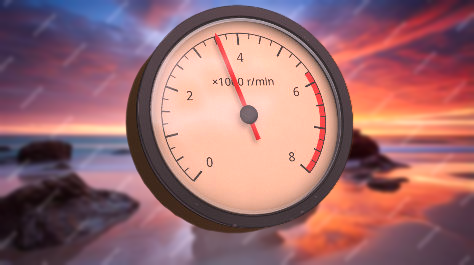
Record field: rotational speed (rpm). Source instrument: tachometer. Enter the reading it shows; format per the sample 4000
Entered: 3500
